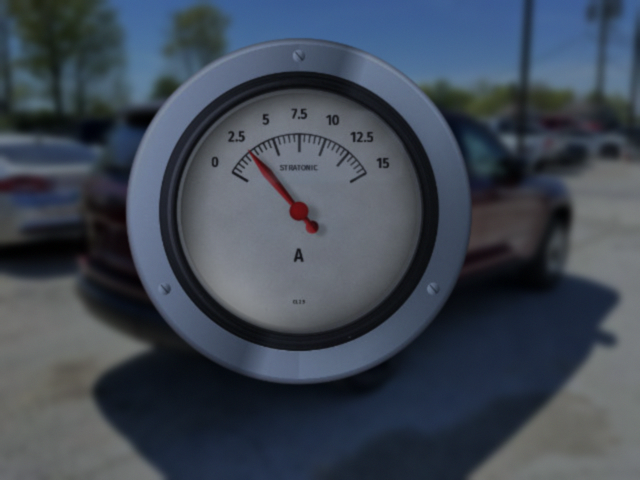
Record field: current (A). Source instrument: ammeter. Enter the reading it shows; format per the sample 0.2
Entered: 2.5
